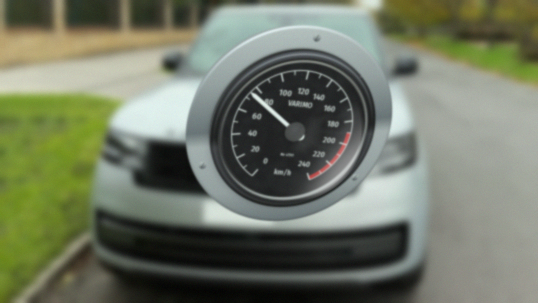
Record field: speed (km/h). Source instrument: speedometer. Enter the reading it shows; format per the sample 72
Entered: 75
